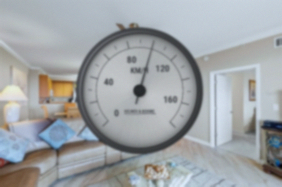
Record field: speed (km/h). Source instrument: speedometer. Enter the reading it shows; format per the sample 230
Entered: 100
